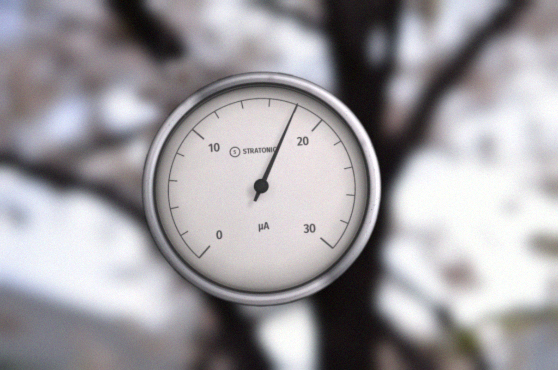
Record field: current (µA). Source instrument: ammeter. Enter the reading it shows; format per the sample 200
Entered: 18
